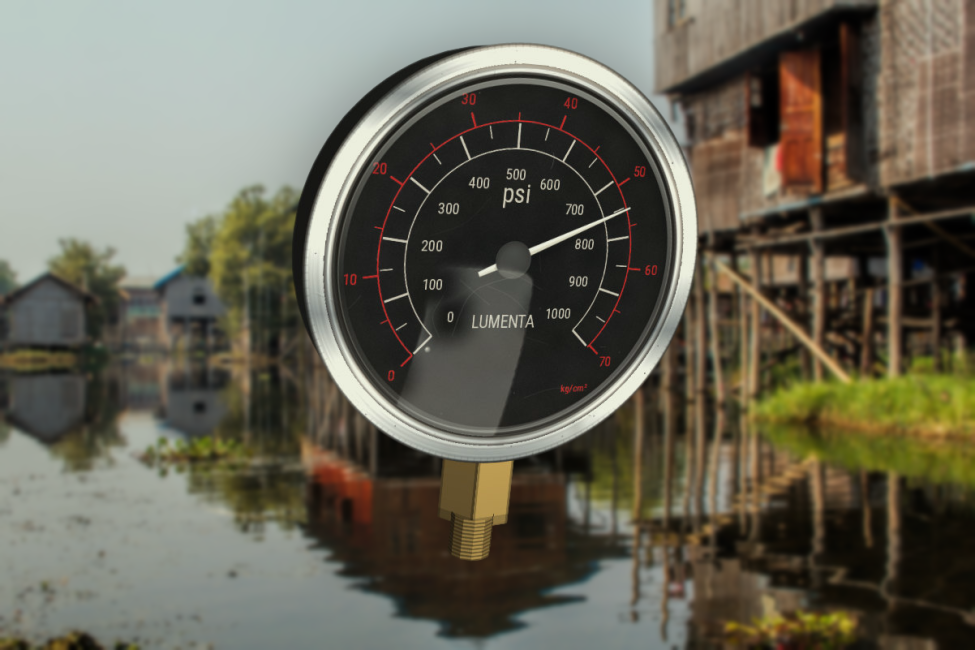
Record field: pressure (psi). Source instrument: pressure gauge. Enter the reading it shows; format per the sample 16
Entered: 750
